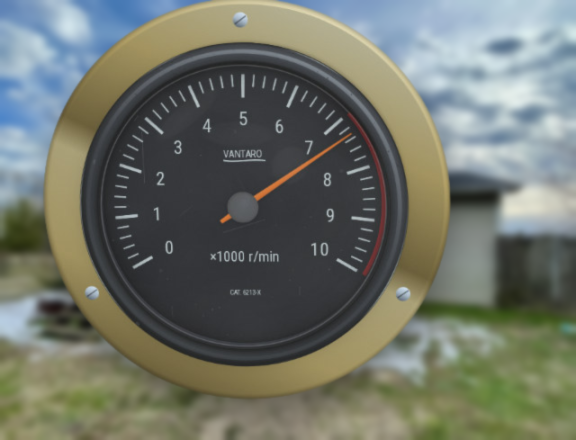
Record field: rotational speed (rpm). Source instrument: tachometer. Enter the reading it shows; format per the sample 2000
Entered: 7300
